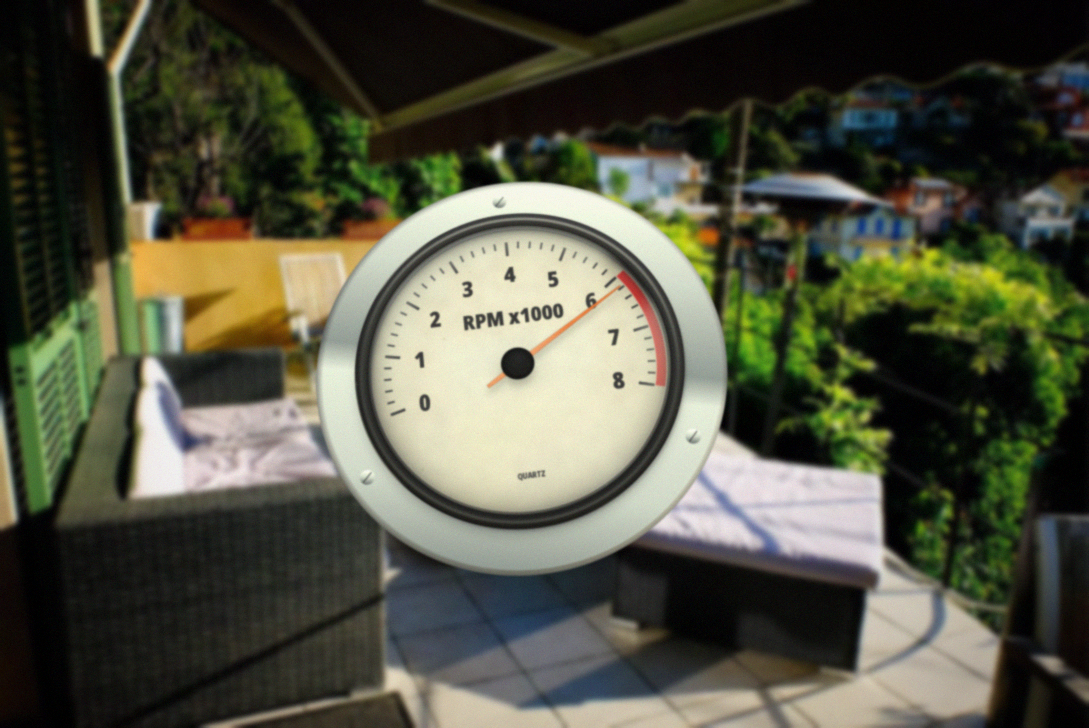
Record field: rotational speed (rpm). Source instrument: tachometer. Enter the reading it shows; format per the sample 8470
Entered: 6200
